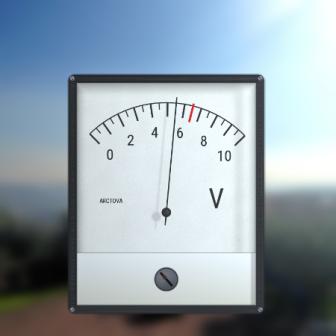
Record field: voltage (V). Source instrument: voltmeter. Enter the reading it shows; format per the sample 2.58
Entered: 5.5
